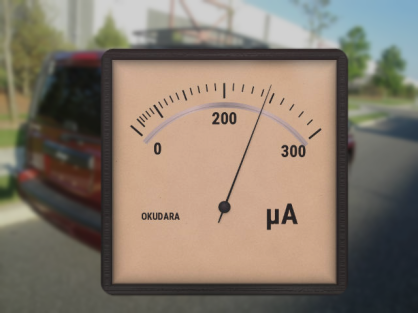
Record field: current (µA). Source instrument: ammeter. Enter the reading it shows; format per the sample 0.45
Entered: 245
